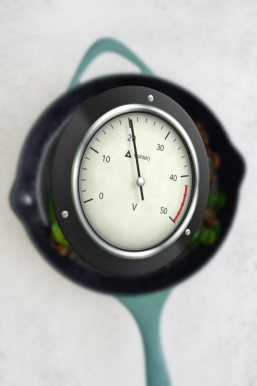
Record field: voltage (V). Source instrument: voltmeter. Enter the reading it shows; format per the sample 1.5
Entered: 20
